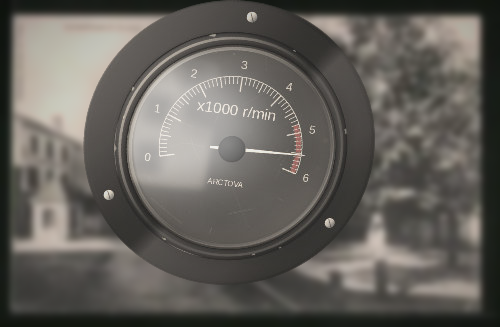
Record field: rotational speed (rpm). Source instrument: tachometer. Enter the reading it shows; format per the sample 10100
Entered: 5500
